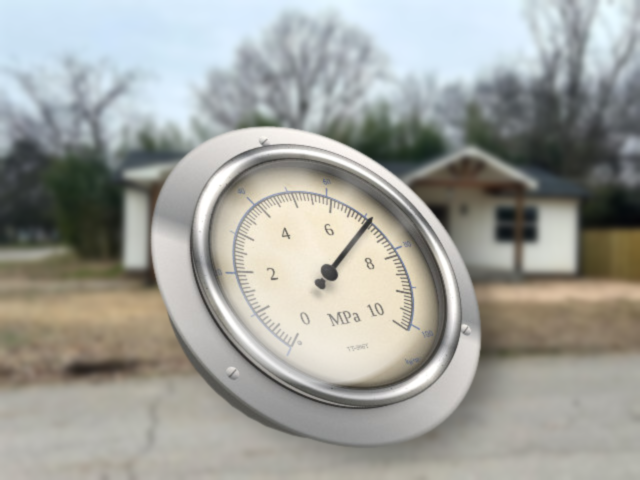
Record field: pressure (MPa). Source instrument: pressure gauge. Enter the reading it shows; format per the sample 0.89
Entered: 7
